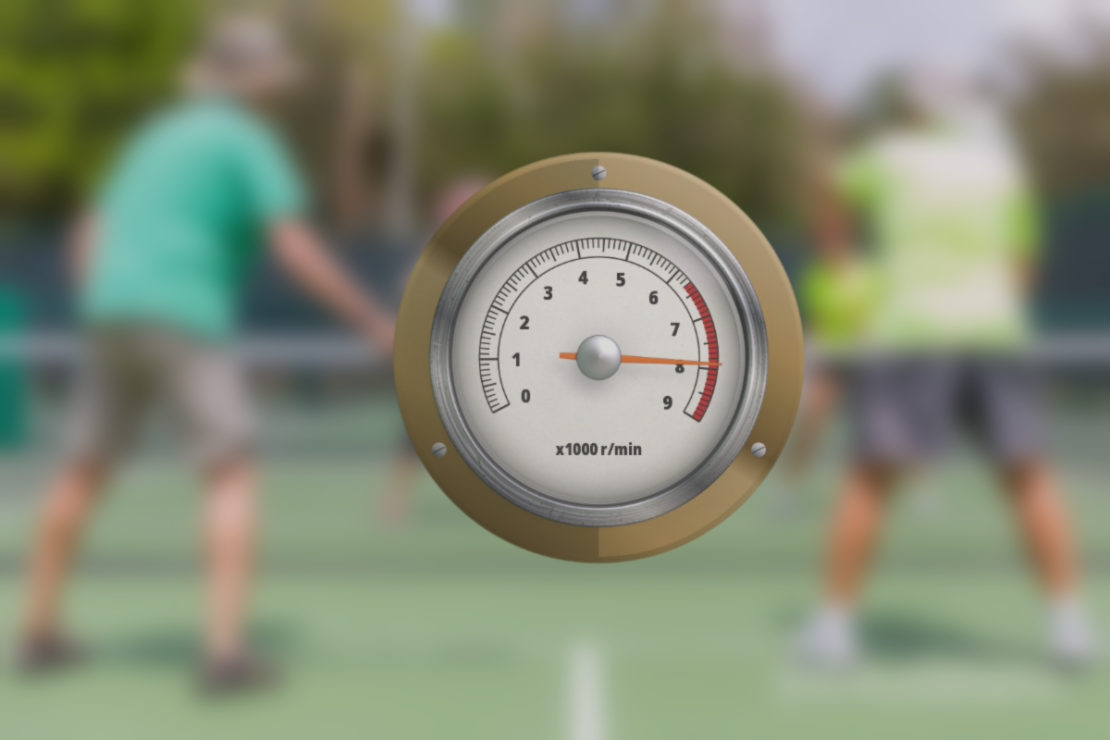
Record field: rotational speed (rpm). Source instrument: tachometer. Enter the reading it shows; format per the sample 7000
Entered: 7900
